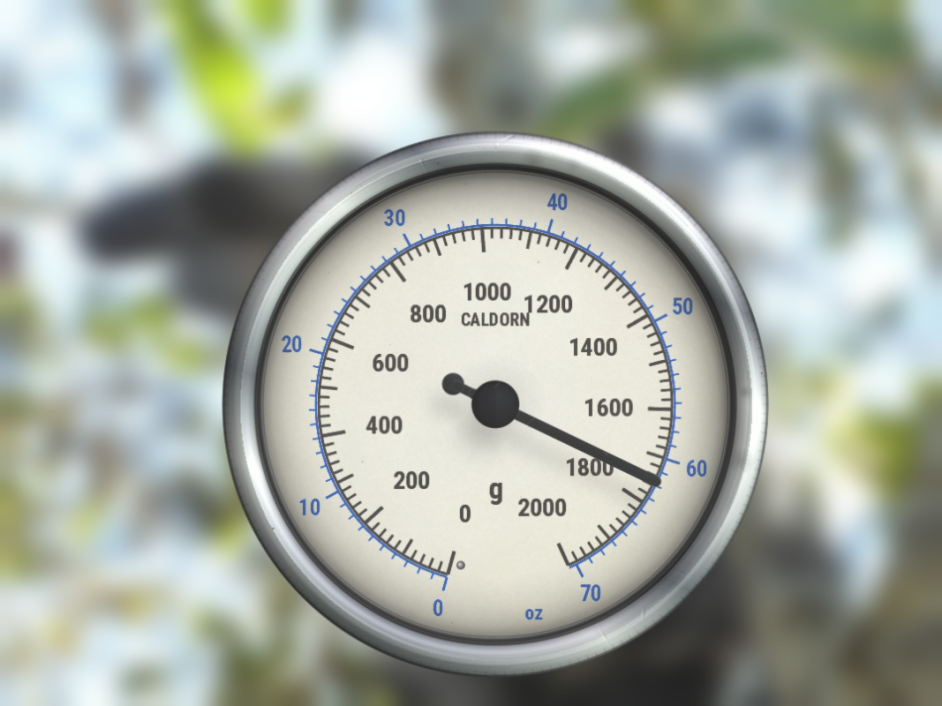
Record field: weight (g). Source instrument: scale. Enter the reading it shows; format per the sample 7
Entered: 1750
